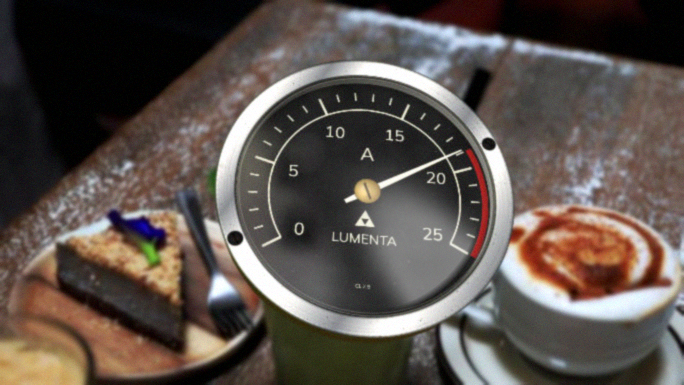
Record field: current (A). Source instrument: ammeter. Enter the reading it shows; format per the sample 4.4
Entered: 19
